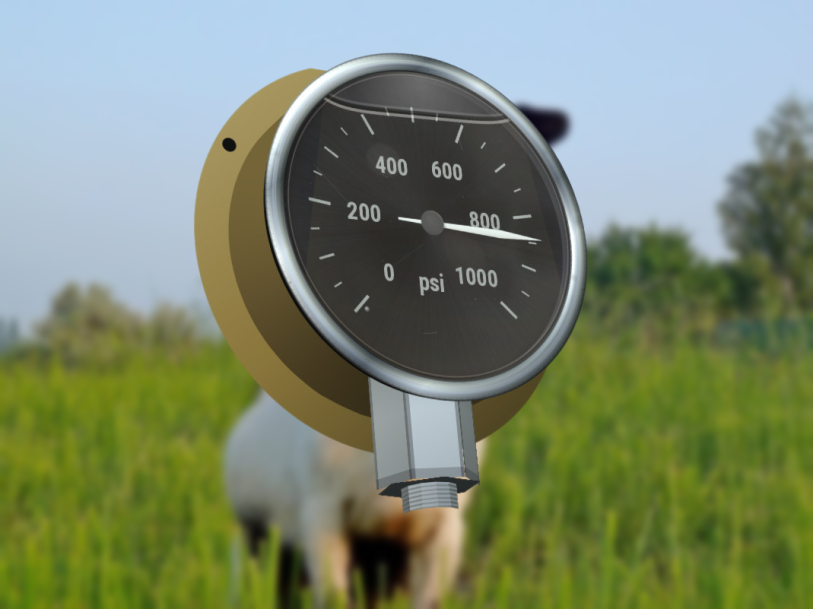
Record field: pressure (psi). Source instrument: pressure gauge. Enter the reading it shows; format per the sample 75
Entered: 850
